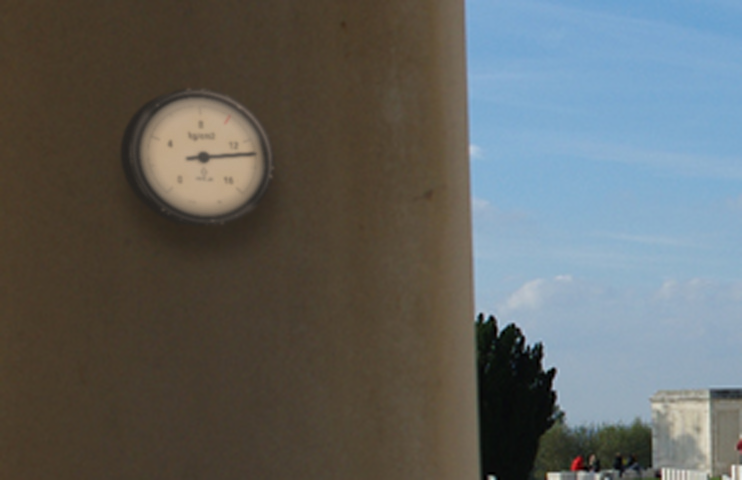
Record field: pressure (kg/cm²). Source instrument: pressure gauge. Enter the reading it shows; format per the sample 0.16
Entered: 13
